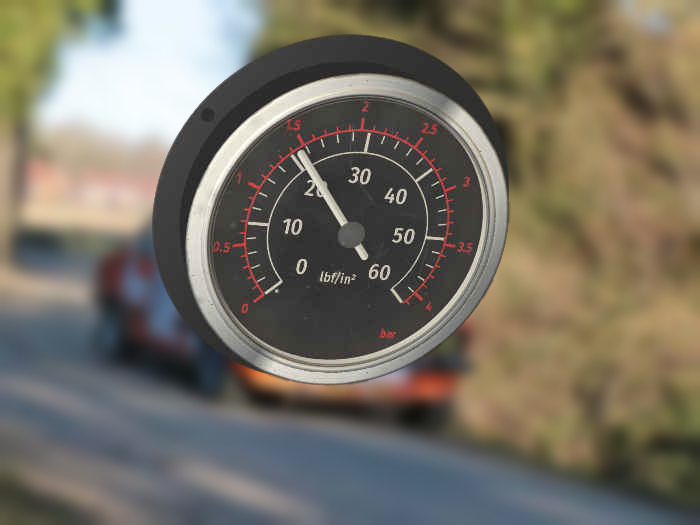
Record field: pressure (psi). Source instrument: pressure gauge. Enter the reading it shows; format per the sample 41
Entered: 21
